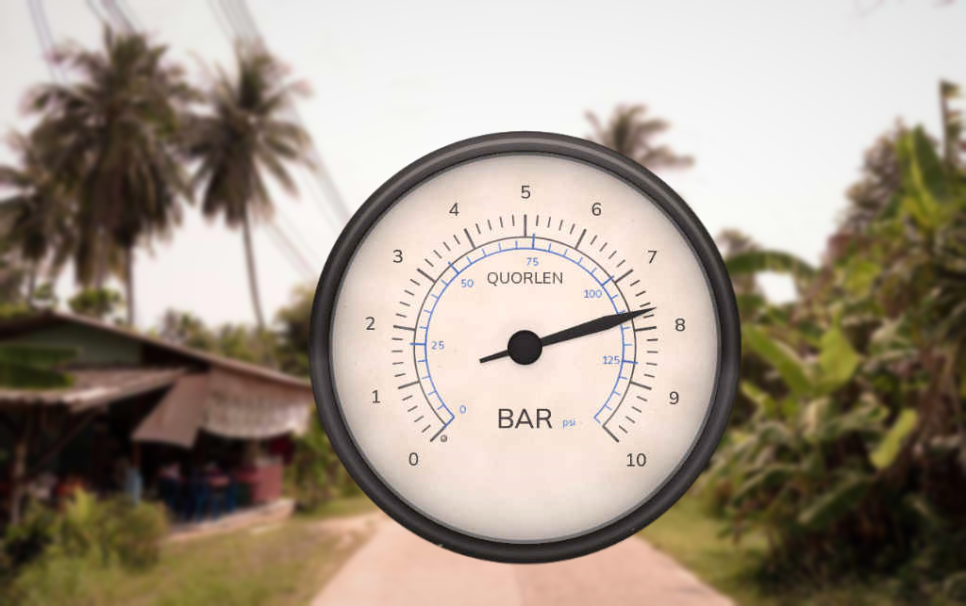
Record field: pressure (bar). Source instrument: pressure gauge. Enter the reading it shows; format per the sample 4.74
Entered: 7.7
